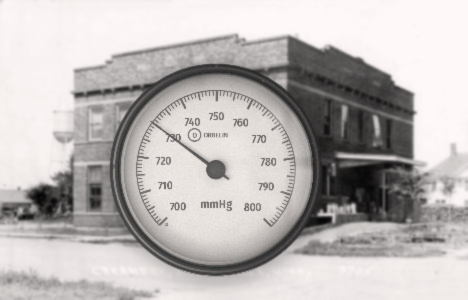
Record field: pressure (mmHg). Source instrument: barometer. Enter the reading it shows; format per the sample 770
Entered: 730
